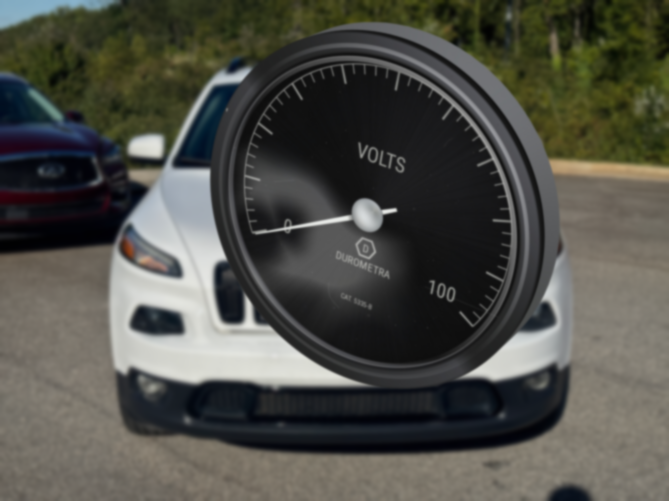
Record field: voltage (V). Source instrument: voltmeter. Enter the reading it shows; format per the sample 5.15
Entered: 0
